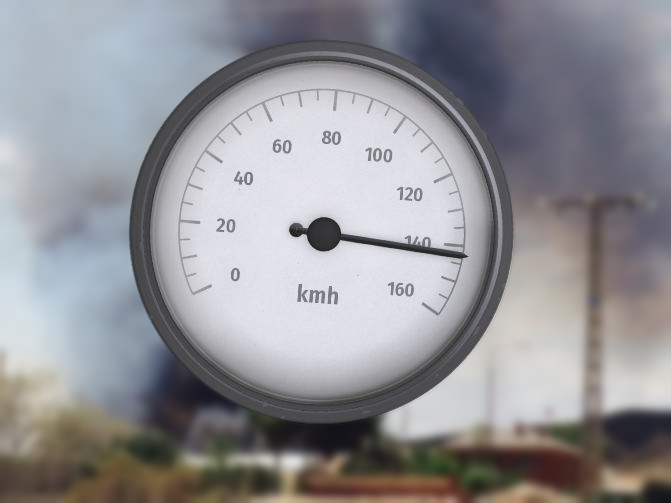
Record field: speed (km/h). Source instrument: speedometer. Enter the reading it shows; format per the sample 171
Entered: 142.5
